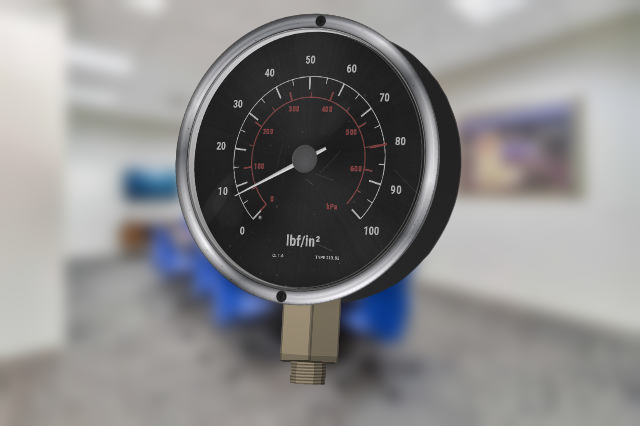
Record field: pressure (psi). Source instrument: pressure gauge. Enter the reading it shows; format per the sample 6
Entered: 7.5
